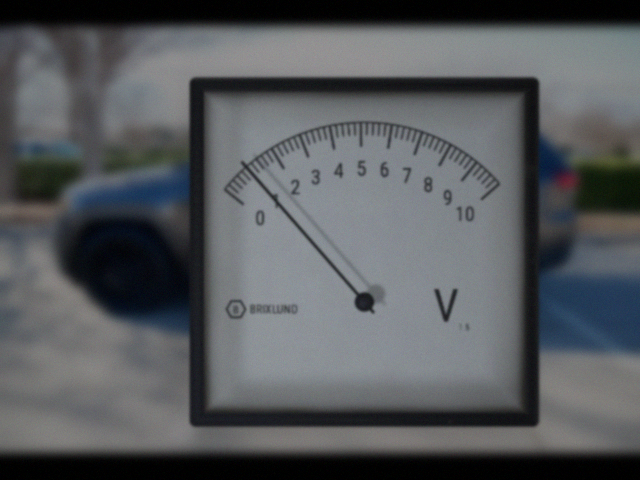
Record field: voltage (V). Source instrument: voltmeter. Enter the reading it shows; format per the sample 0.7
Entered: 1
